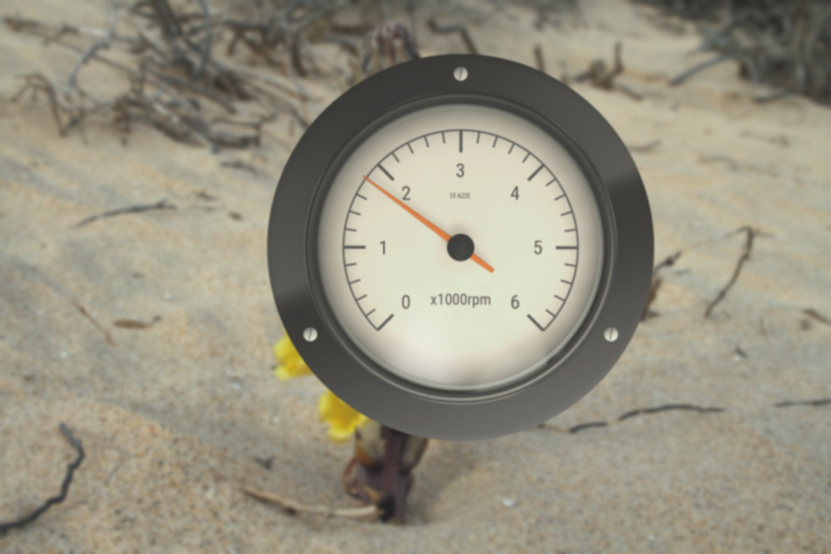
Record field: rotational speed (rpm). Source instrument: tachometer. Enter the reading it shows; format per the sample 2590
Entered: 1800
